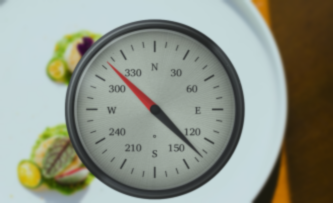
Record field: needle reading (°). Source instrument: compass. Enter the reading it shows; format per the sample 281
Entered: 315
